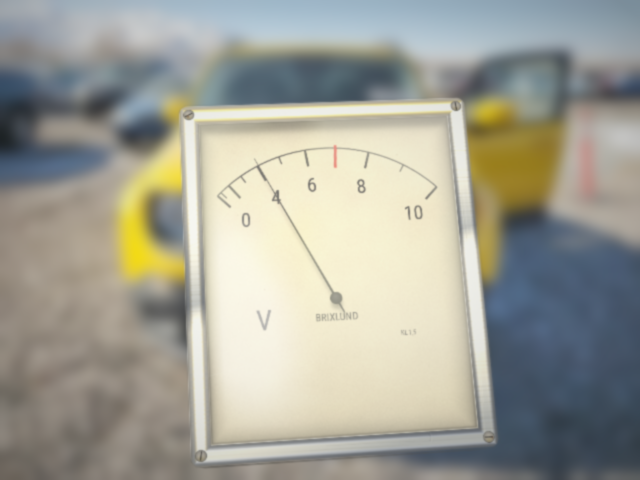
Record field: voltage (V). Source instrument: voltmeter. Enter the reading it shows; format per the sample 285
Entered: 4
